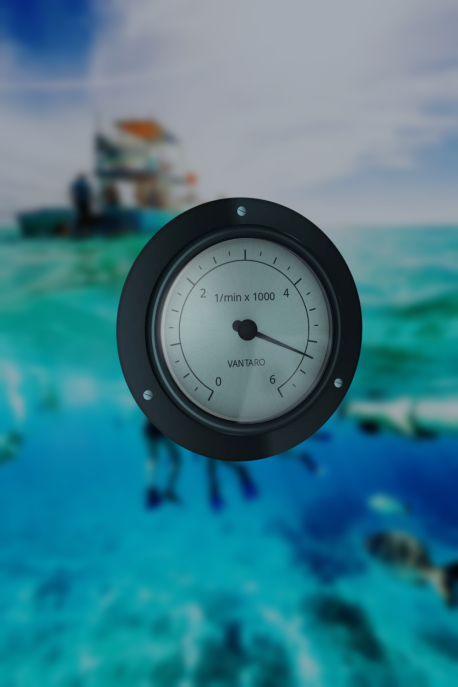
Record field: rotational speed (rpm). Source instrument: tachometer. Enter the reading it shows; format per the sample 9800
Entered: 5250
